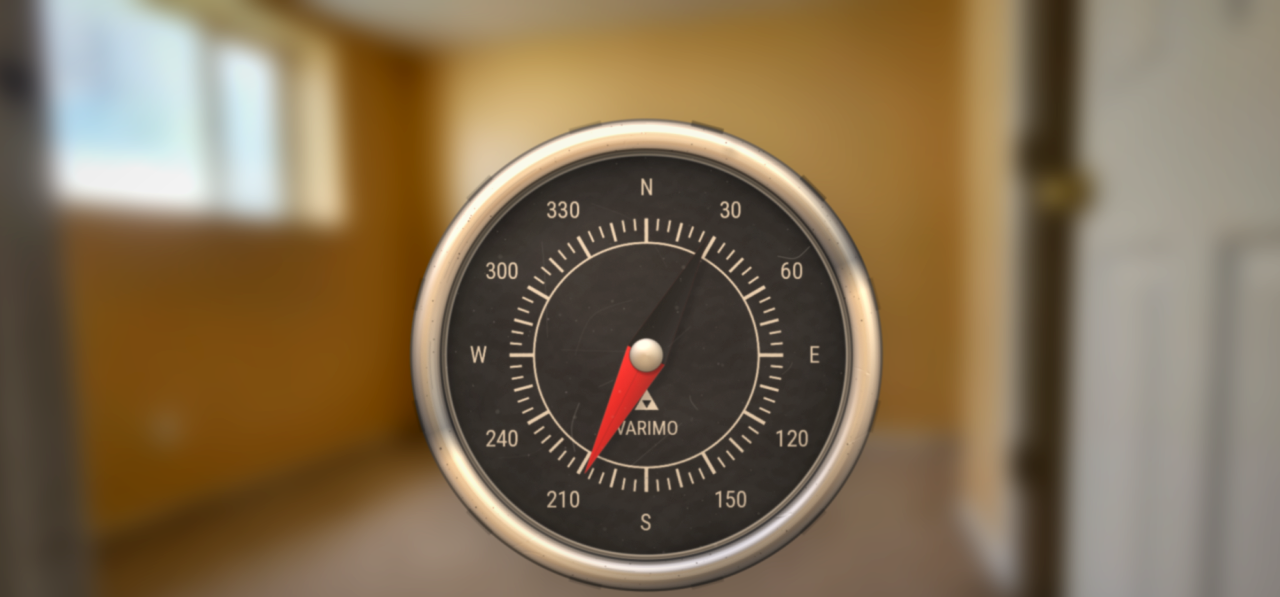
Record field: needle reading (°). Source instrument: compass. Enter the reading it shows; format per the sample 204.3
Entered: 207.5
